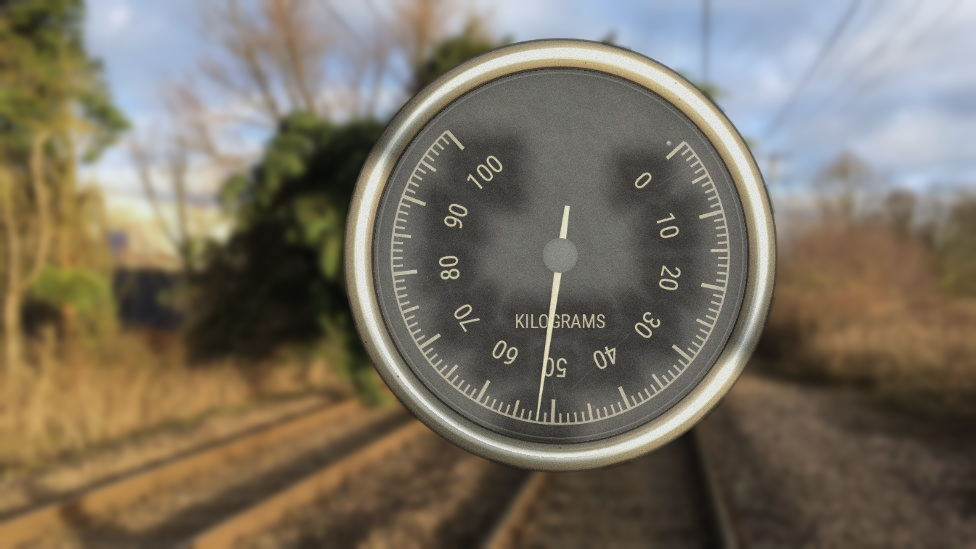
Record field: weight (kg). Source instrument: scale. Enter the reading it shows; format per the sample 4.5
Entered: 52
